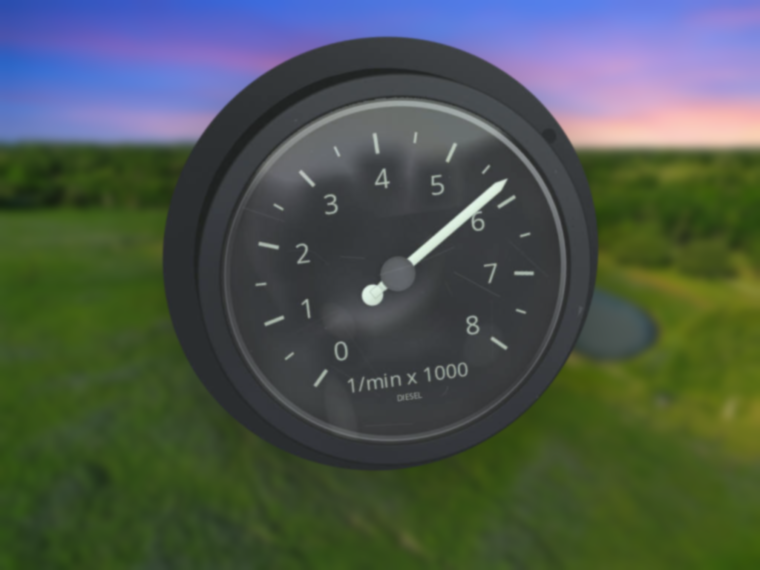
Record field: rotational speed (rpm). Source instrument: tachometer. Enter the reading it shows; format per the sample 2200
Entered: 5750
